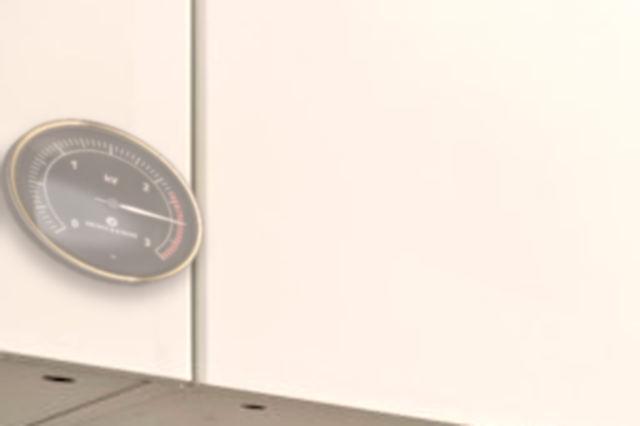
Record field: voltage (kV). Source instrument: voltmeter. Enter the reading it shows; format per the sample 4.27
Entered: 2.5
